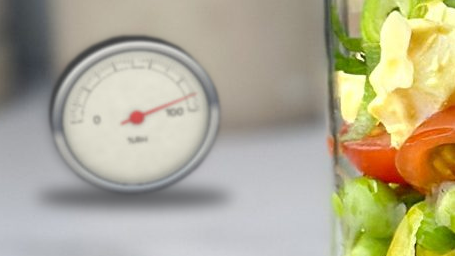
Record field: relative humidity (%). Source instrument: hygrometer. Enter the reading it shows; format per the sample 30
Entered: 90
